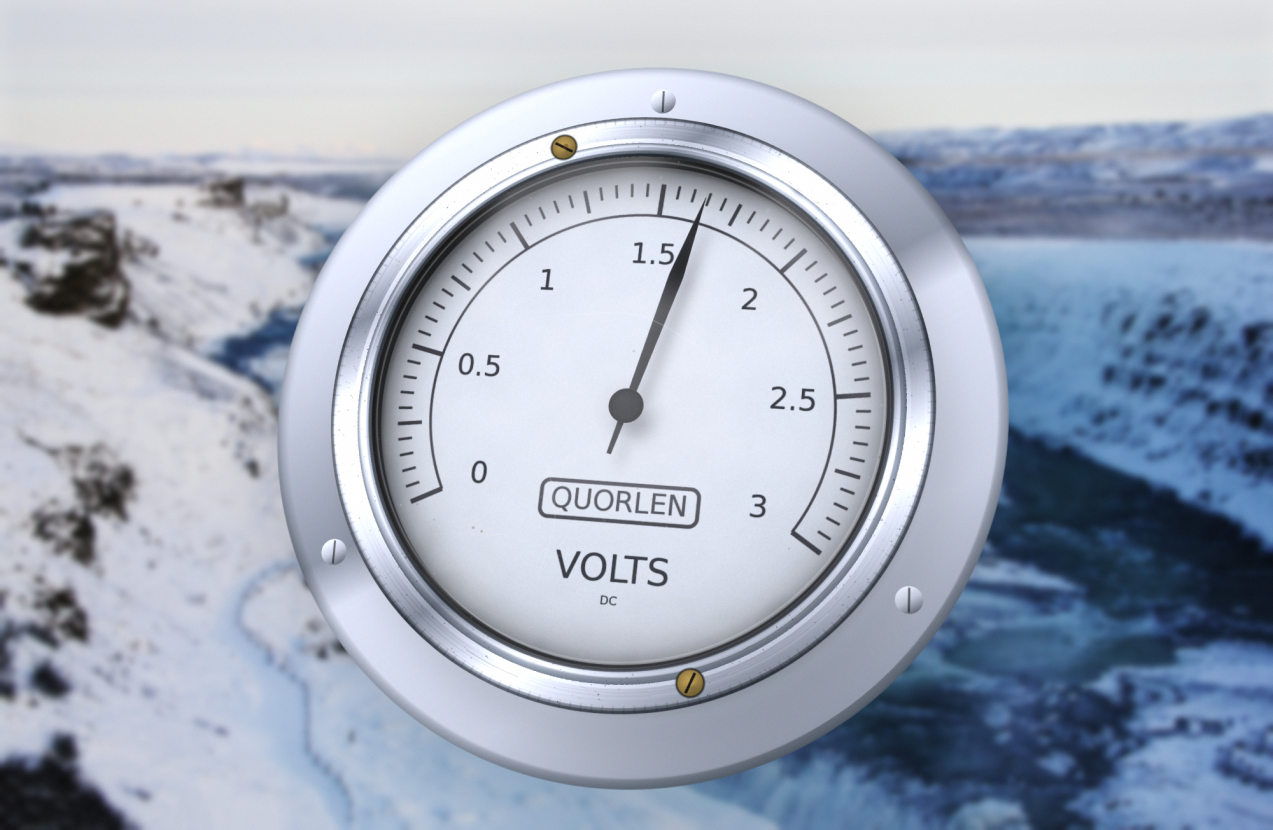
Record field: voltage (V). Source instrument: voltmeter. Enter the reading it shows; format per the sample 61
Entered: 1.65
